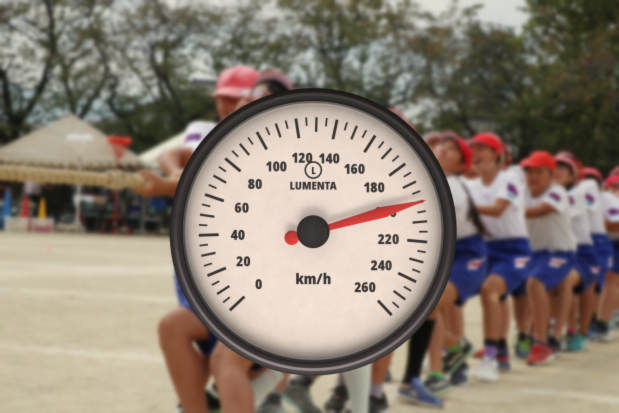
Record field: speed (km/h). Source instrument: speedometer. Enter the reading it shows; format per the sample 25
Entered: 200
